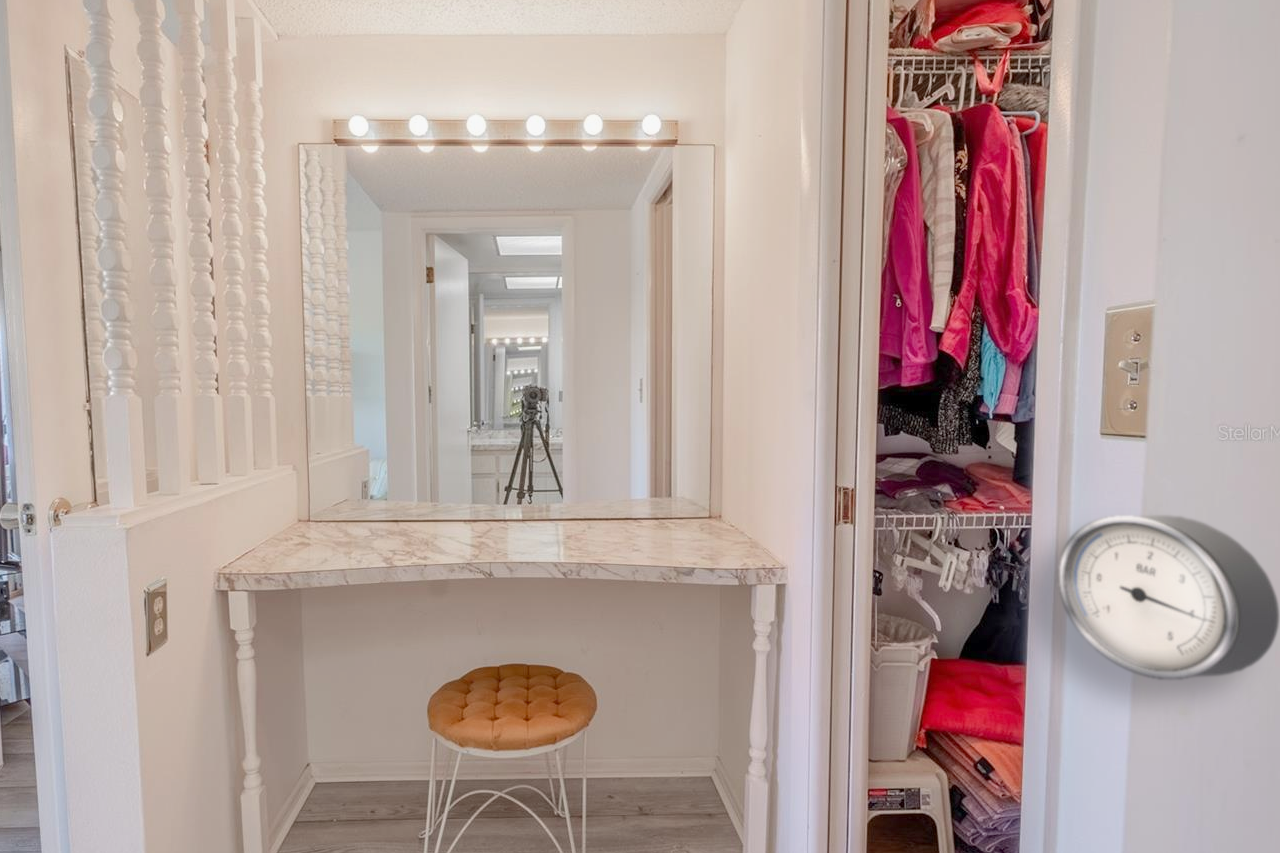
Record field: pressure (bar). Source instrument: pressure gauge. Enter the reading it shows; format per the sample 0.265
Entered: 4
